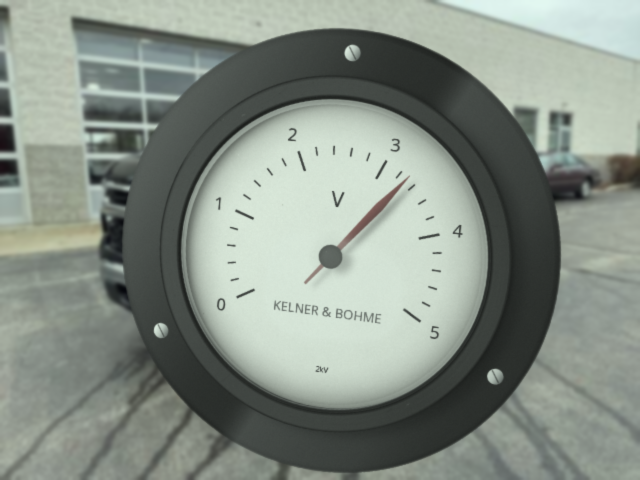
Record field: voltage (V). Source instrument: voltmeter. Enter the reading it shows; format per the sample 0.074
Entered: 3.3
